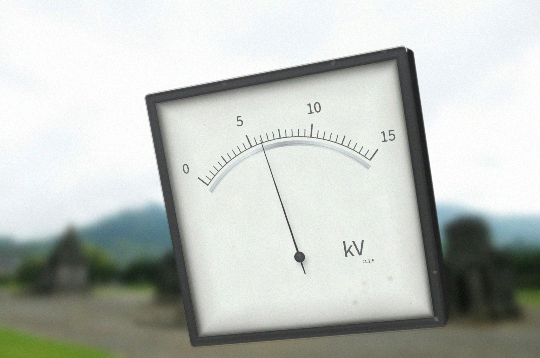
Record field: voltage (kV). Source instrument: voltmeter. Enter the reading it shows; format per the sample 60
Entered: 6
